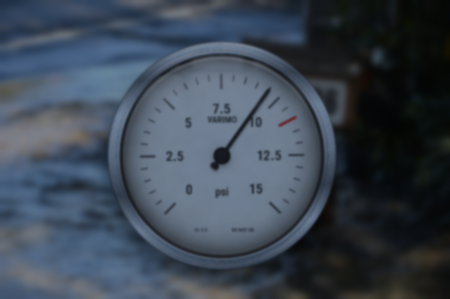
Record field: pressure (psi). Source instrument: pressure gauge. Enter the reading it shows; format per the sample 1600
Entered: 9.5
